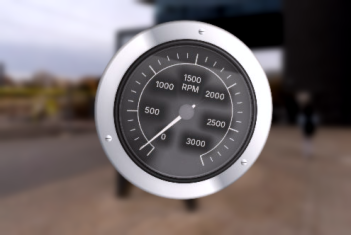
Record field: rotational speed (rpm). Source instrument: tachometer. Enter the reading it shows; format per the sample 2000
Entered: 100
